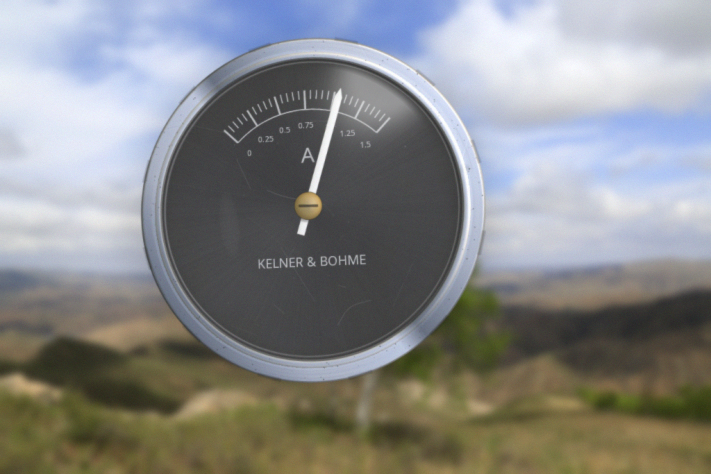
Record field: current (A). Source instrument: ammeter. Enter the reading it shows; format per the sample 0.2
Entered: 1.05
